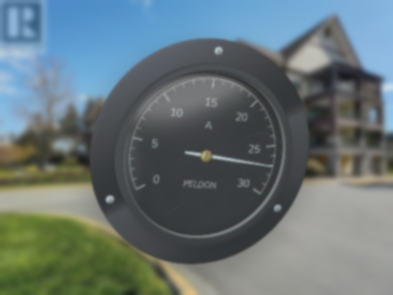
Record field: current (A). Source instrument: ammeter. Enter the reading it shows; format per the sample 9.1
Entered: 27
